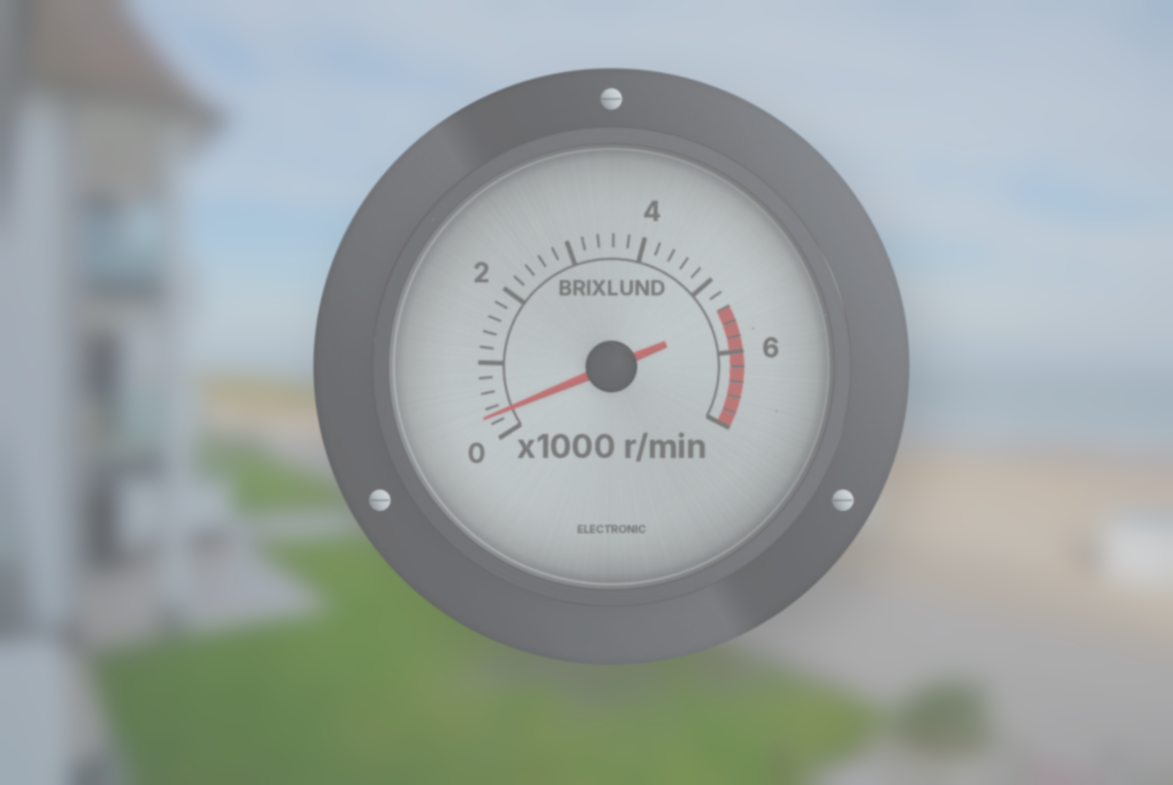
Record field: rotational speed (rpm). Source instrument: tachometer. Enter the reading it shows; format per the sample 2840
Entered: 300
